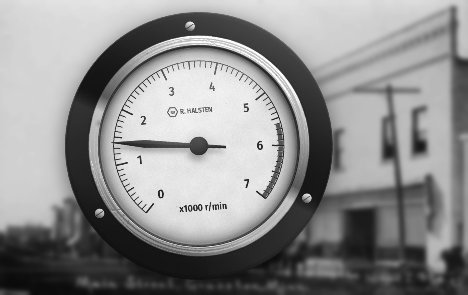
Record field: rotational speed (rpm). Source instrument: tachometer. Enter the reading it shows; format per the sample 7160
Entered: 1400
